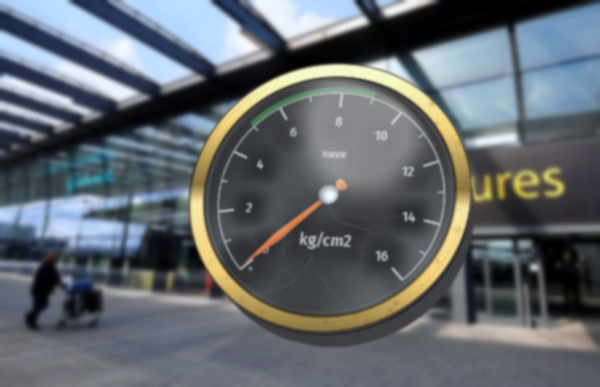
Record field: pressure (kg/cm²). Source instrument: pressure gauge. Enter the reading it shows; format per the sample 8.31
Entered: 0
